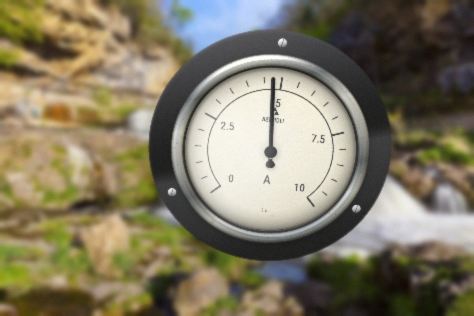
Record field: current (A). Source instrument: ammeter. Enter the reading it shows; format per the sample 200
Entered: 4.75
